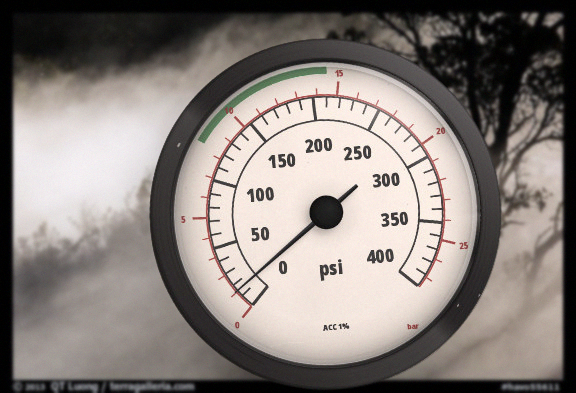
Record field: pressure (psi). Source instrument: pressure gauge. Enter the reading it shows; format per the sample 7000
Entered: 15
